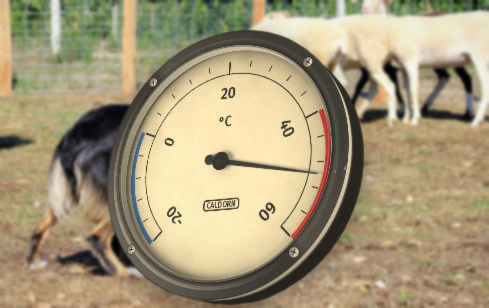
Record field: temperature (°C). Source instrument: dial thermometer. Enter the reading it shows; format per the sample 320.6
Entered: 50
